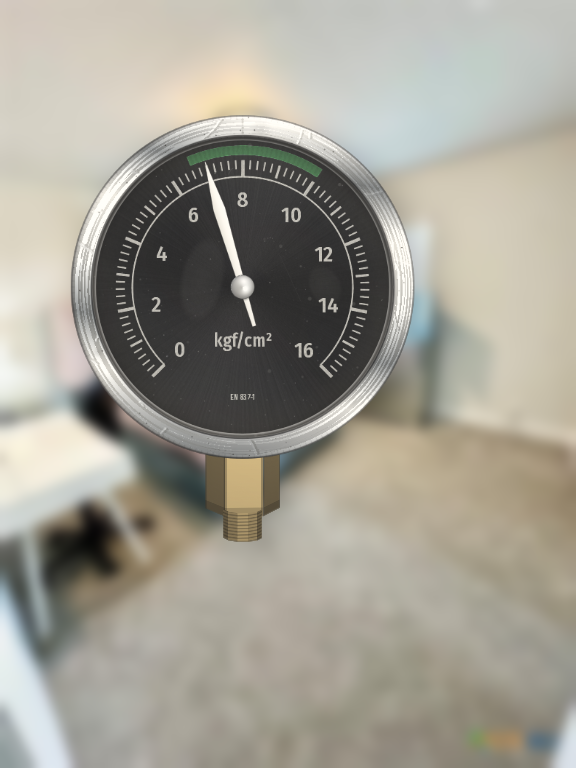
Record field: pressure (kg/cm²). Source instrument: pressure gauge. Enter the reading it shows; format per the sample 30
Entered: 7
